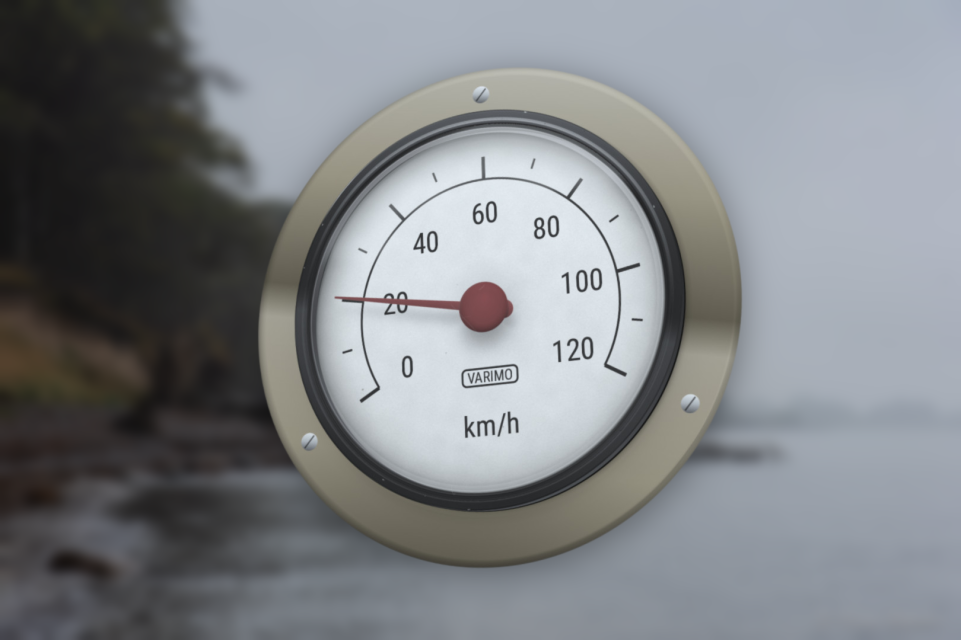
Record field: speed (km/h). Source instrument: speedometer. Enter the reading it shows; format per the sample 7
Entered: 20
